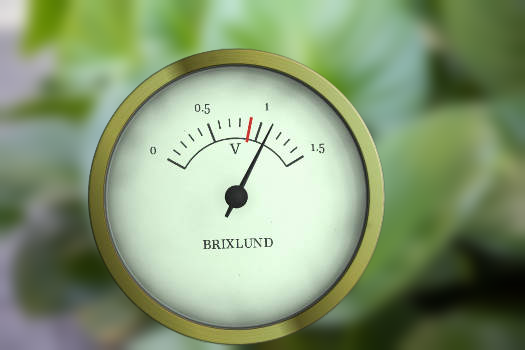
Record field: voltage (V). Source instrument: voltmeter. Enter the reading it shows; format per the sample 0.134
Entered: 1.1
